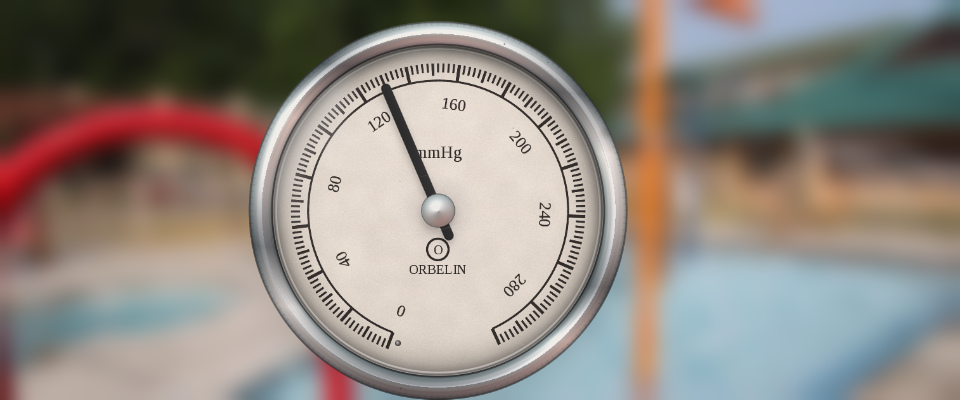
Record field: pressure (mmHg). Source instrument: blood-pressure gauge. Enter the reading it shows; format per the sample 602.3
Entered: 130
